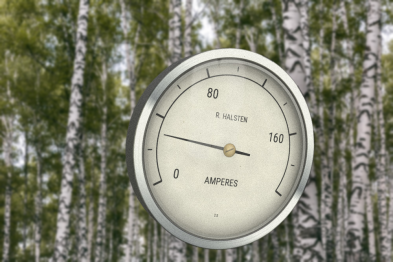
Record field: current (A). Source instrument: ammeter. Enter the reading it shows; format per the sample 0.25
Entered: 30
